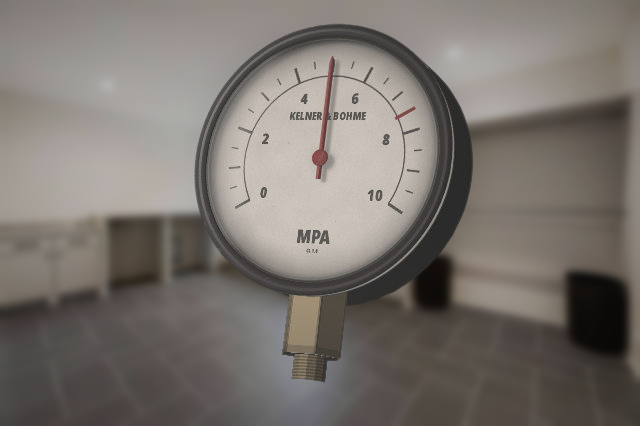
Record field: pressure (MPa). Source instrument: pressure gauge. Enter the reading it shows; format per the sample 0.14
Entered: 5
